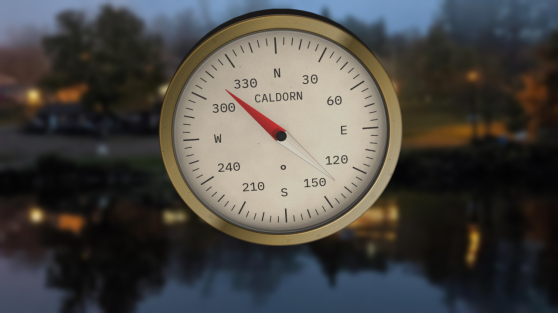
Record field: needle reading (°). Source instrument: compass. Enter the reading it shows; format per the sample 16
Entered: 315
